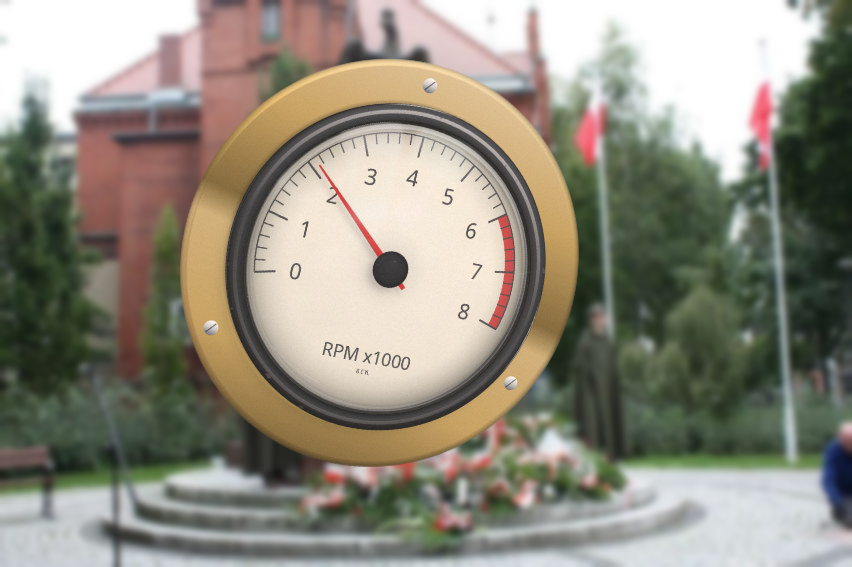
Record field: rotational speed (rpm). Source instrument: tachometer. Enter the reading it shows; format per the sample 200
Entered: 2100
